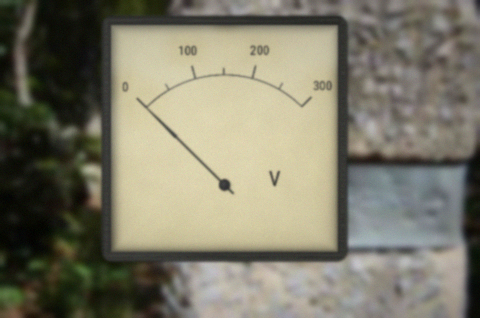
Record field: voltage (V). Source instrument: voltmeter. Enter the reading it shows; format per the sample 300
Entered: 0
